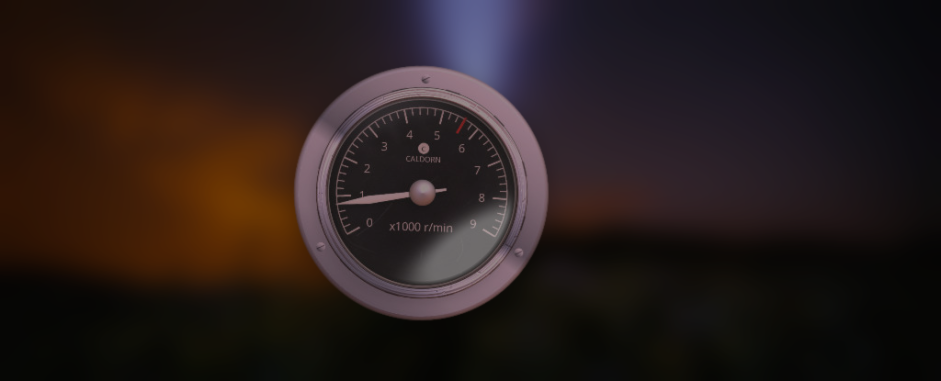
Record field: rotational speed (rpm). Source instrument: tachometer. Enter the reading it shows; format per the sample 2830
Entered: 800
